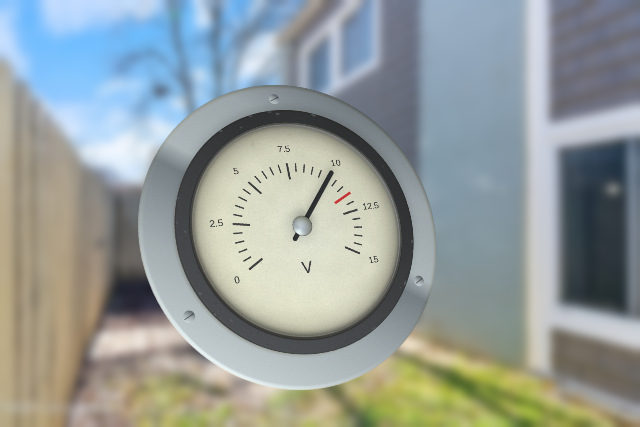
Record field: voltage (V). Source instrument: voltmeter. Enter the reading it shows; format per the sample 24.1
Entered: 10
